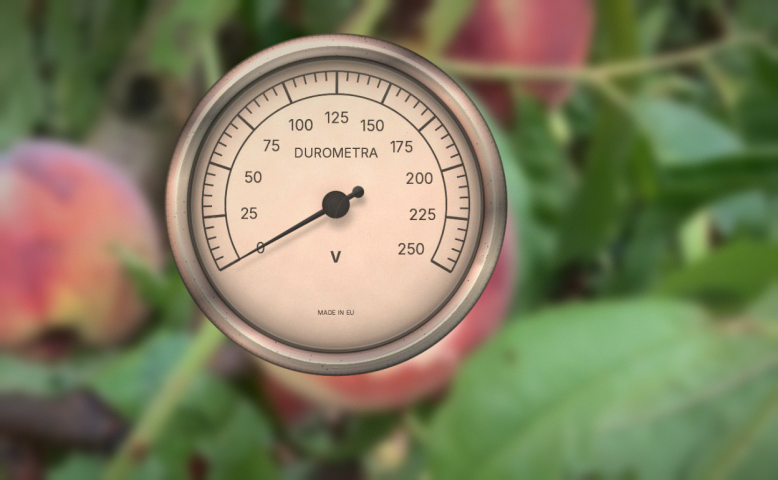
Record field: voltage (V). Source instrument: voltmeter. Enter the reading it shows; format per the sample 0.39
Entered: 0
